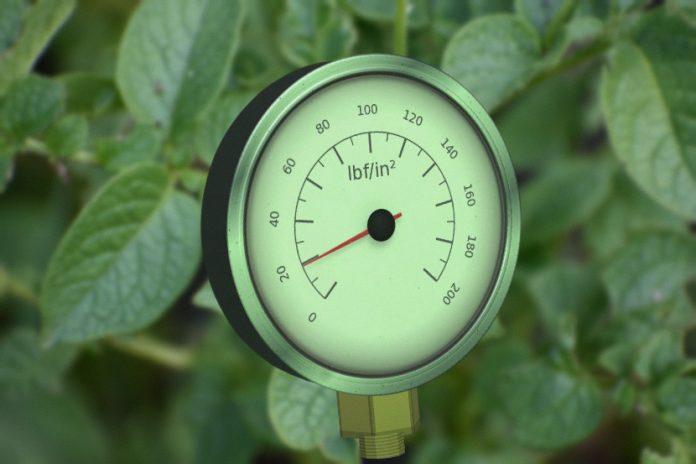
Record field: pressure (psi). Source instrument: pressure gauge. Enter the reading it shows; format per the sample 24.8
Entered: 20
